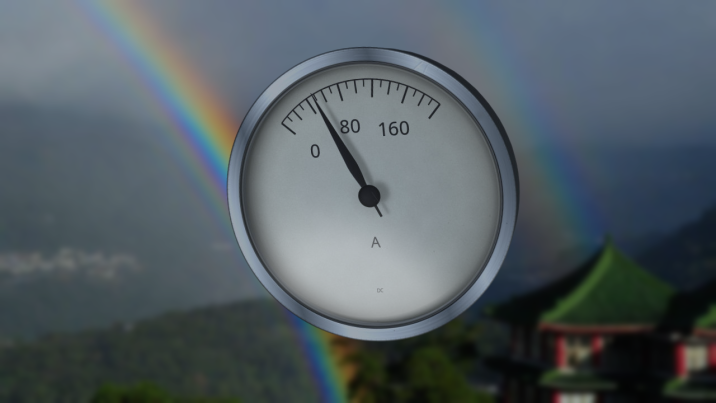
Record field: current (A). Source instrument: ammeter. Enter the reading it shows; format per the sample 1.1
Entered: 50
